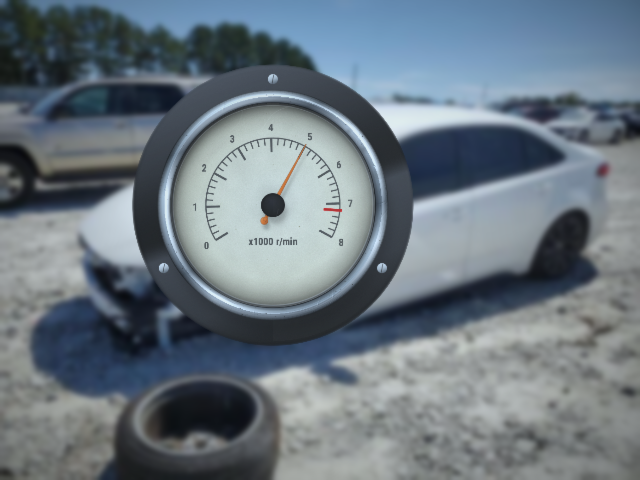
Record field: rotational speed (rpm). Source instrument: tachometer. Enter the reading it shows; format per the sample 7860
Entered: 5000
